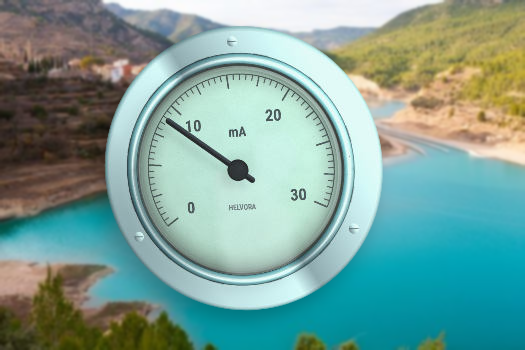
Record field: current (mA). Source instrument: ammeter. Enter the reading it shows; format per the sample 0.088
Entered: 9
